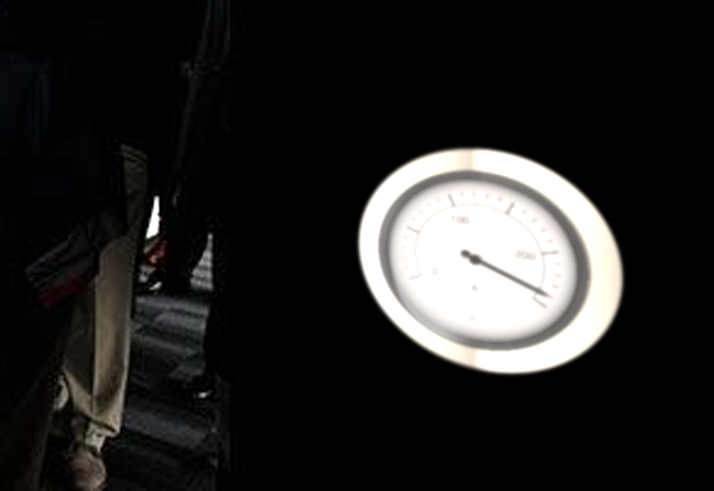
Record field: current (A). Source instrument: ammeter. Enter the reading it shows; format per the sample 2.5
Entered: 240
